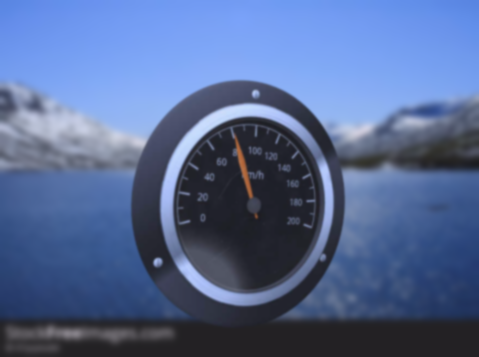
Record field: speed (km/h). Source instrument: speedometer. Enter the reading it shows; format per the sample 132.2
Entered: 80
